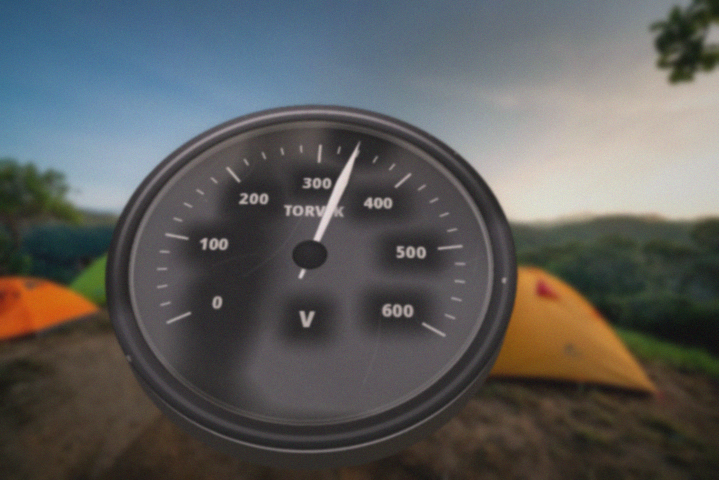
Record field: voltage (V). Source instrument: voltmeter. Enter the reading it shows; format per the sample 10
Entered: 340
